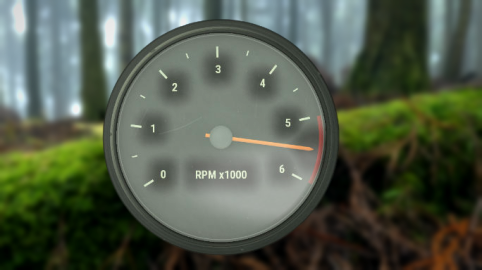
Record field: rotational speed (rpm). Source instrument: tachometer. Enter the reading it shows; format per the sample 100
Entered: 5500
